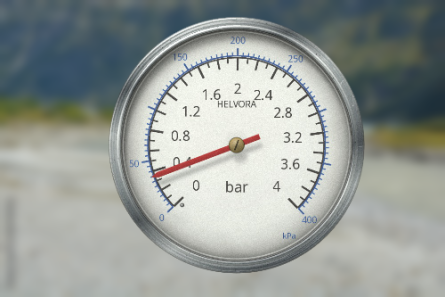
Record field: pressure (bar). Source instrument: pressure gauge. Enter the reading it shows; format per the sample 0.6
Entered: 0.35
